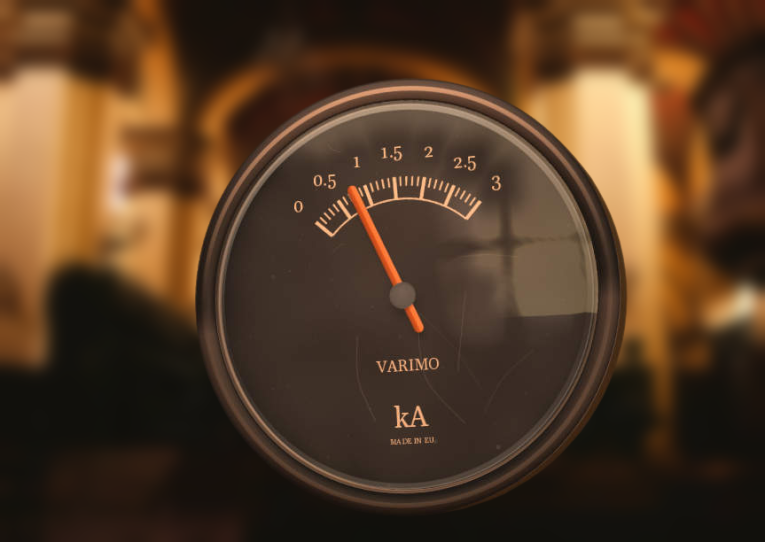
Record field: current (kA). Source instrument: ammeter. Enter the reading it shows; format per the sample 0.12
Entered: 0.8
